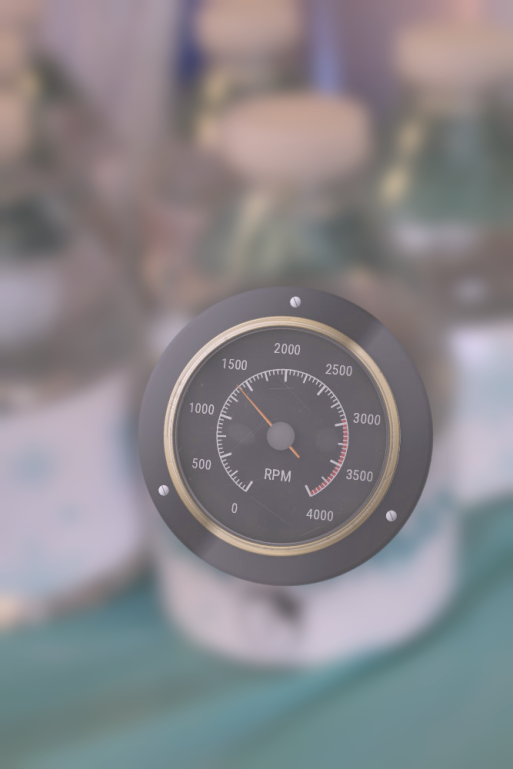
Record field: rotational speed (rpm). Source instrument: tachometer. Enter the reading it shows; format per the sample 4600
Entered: 1400
